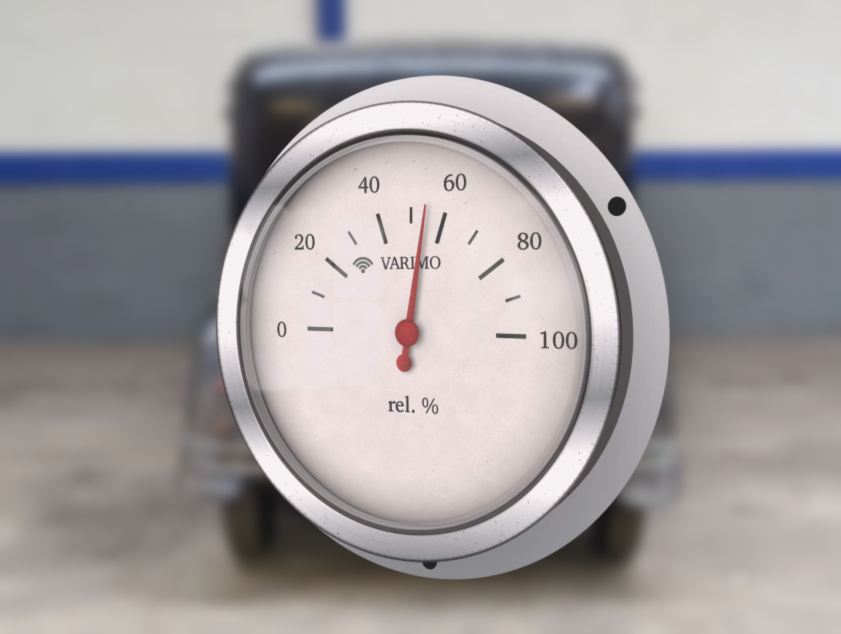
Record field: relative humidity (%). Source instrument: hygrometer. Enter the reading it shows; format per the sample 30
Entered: 55
